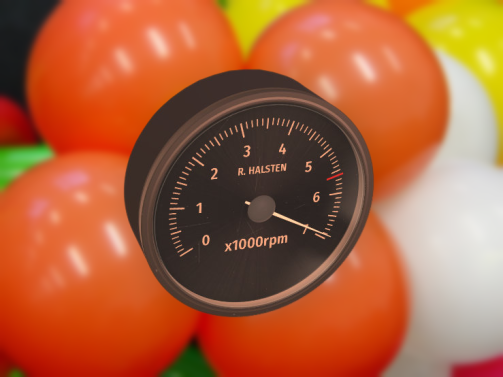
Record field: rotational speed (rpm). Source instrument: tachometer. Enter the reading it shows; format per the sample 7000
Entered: 6900
